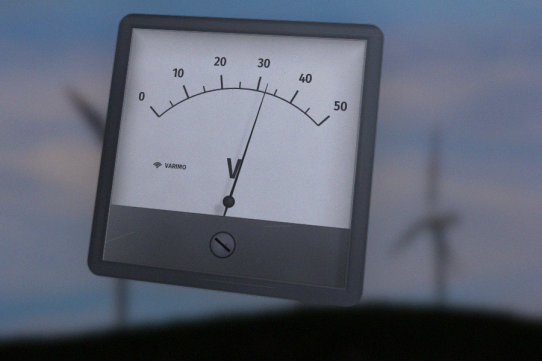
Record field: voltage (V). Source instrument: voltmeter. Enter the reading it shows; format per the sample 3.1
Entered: 32.5
